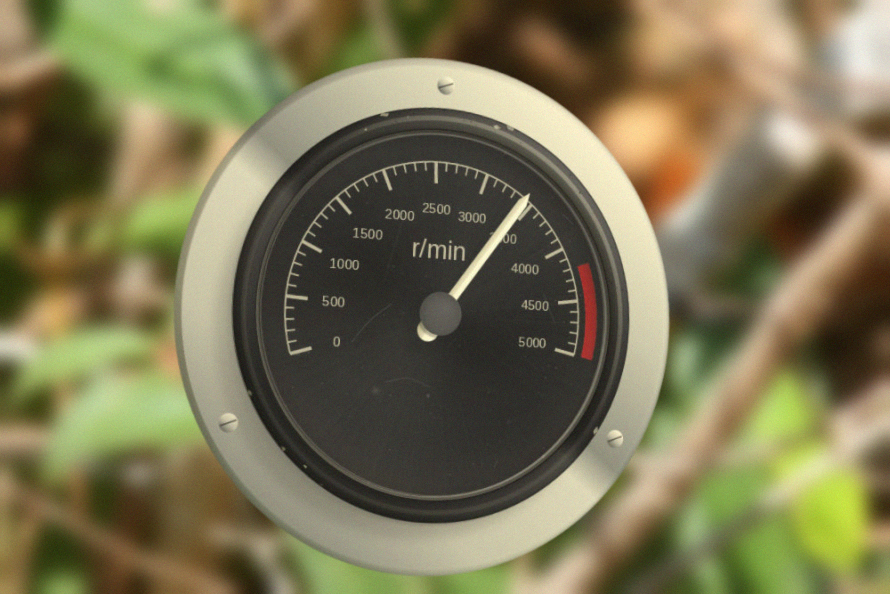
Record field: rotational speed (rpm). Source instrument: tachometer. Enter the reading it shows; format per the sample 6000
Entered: 3400
